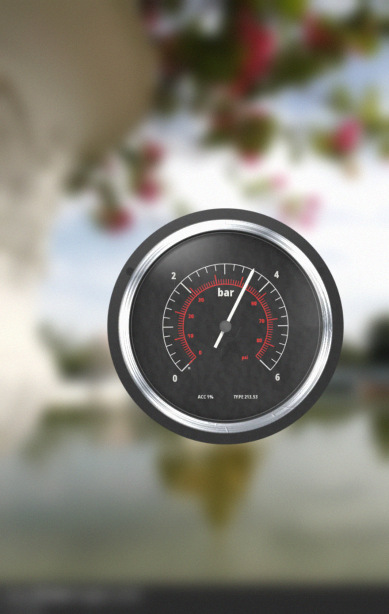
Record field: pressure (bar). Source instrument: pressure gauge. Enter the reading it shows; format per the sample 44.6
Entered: 3.6
